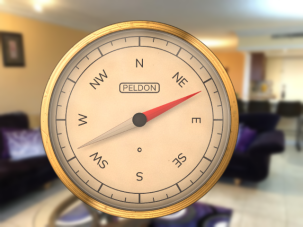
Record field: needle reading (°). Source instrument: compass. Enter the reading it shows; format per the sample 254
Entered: 65
